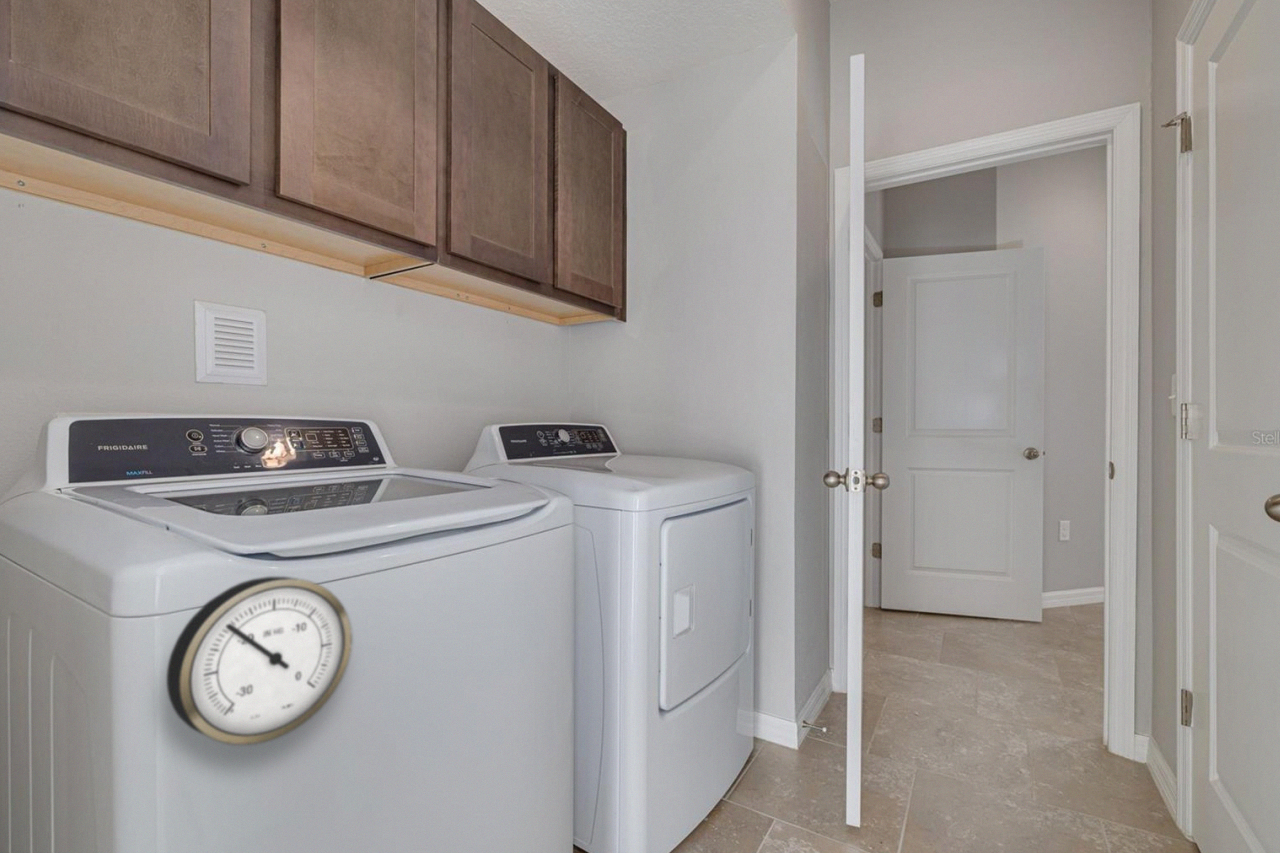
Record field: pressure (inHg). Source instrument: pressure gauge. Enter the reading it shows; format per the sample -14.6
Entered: -20
